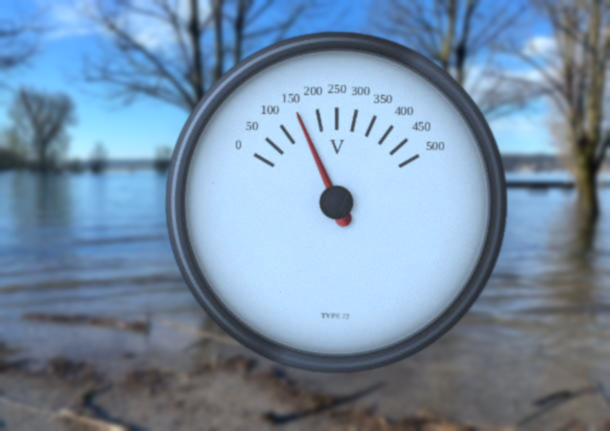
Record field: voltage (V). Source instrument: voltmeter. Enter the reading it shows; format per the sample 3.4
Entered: 150
